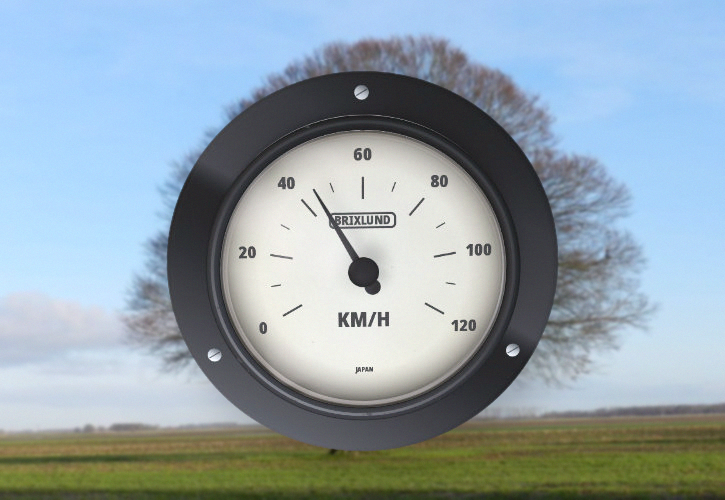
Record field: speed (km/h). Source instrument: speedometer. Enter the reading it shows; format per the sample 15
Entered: 45
